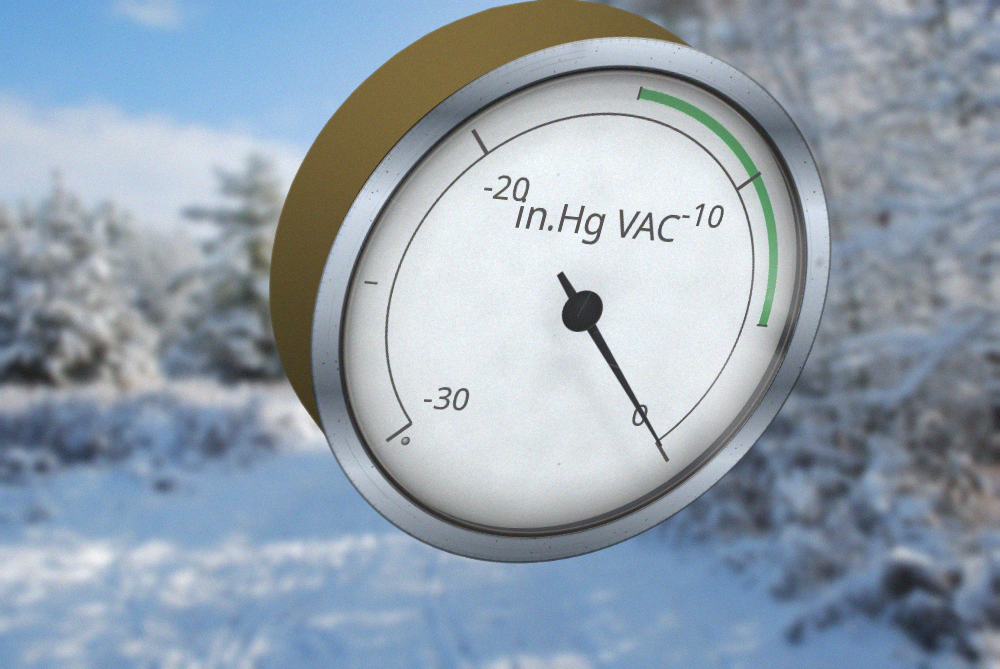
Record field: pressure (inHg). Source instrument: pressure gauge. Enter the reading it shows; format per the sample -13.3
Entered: 0
